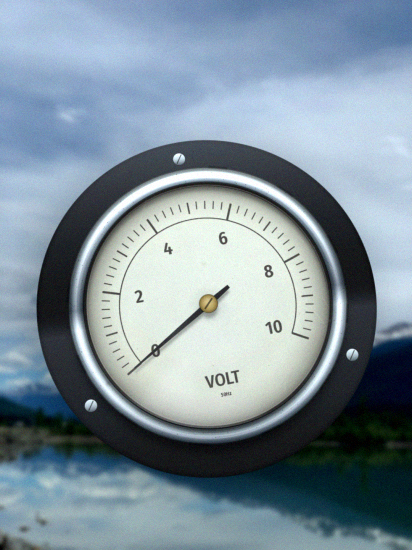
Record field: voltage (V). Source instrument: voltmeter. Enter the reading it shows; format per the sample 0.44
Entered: 0
